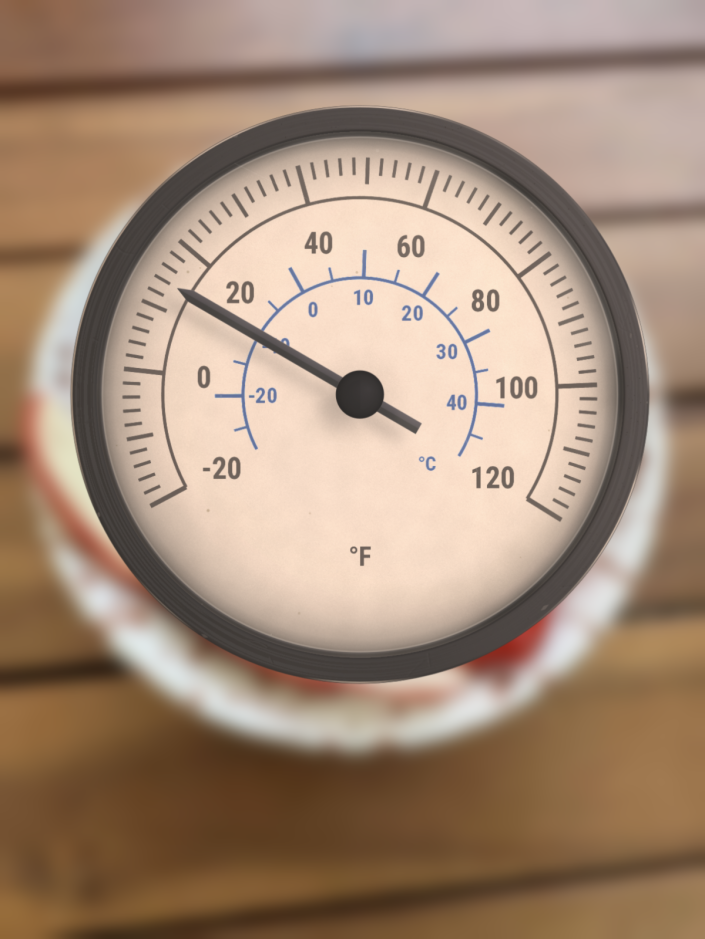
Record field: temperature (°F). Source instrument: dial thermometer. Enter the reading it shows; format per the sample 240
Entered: 14
